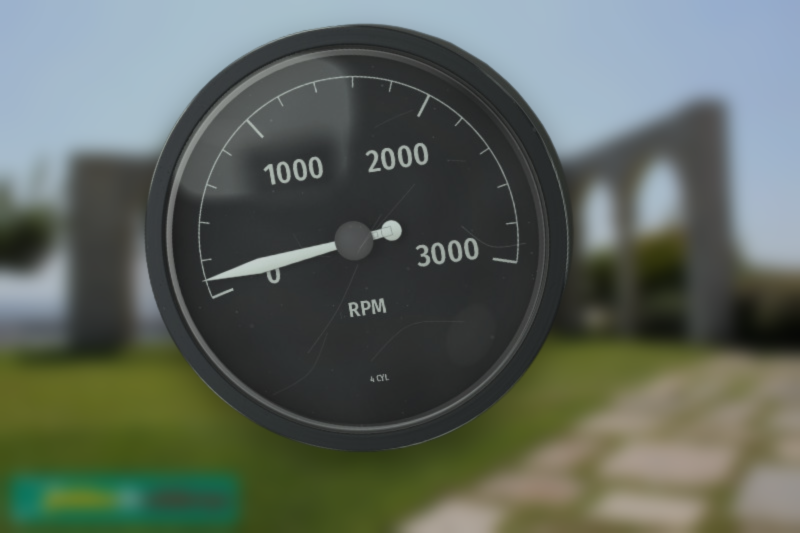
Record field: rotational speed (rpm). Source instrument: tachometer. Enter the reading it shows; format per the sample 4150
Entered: 100
